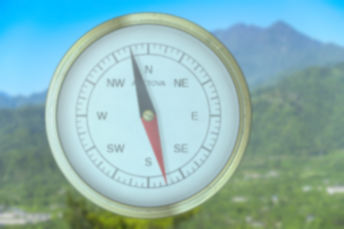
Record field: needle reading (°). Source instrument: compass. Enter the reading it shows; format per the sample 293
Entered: 165
